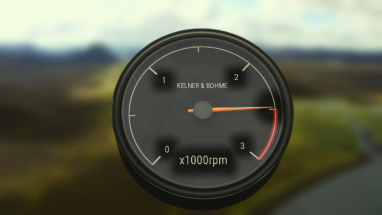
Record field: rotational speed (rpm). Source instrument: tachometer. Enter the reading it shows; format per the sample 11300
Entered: 2500
